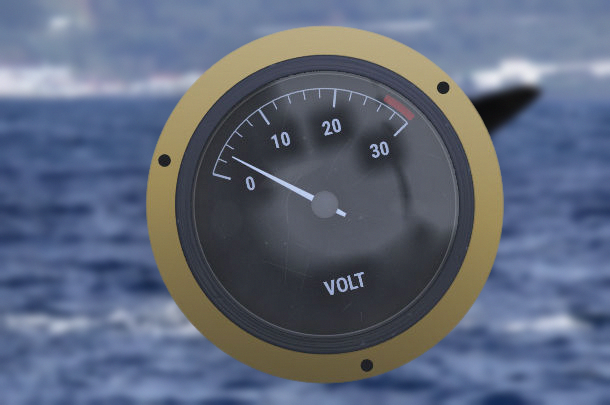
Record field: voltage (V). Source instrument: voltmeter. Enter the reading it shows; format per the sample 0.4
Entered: 3
